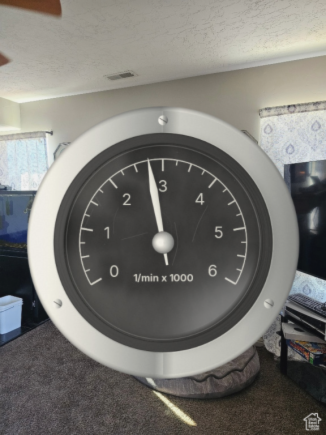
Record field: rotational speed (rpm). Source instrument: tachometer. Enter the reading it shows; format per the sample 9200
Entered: 2750
